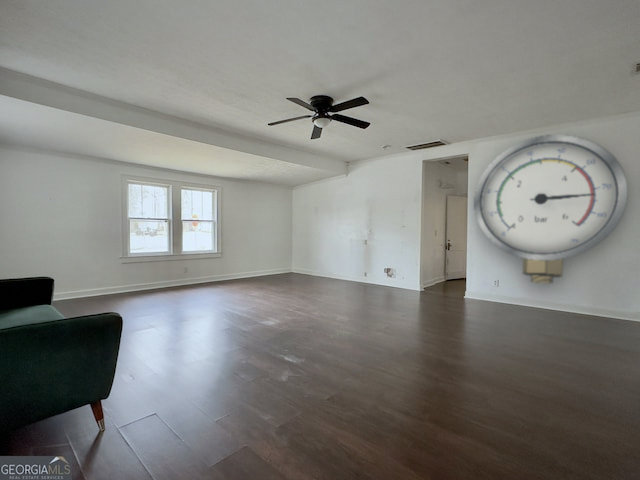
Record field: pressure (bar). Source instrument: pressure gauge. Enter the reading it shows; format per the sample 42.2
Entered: 5
